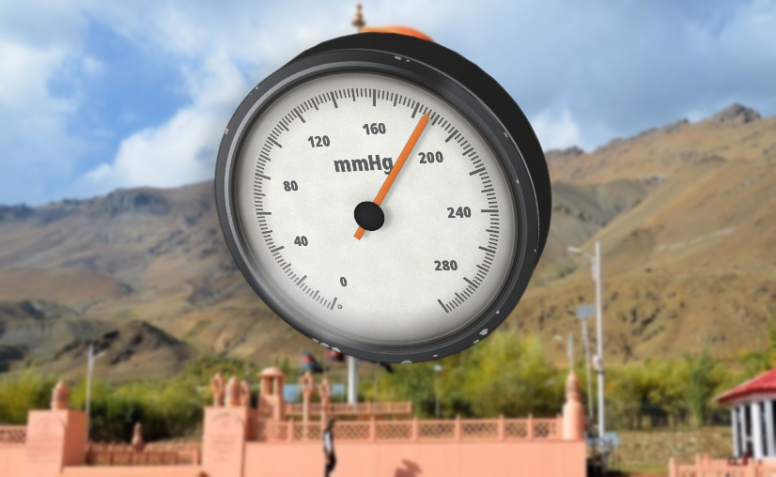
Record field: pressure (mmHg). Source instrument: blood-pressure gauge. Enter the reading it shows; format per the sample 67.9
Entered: 186
